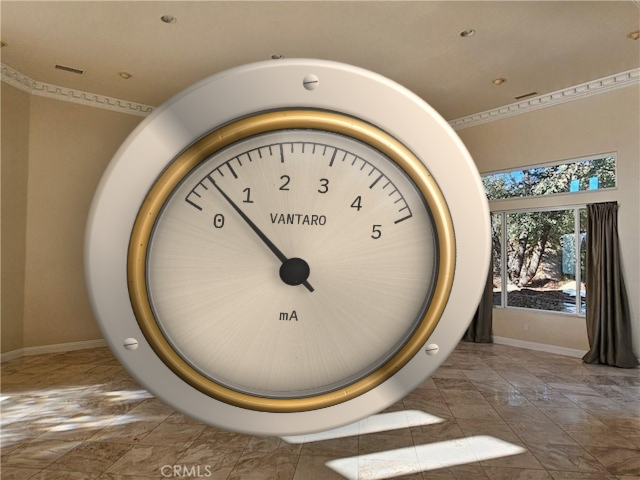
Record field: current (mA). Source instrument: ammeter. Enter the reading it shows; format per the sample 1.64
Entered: 0.6
